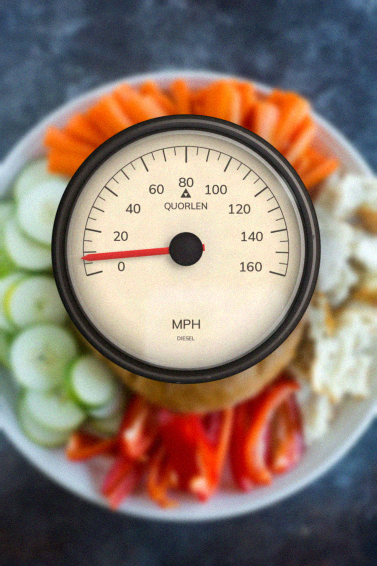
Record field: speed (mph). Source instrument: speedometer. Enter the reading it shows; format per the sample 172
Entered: 7.5
